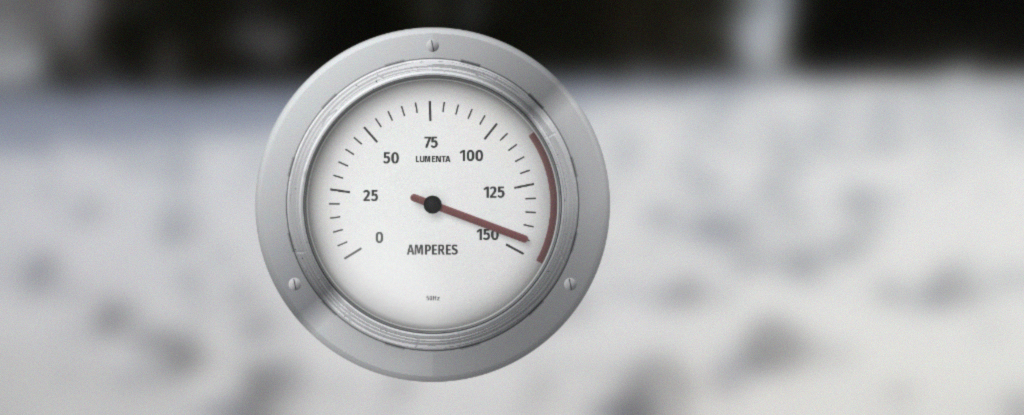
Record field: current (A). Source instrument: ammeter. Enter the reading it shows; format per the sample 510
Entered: 145
